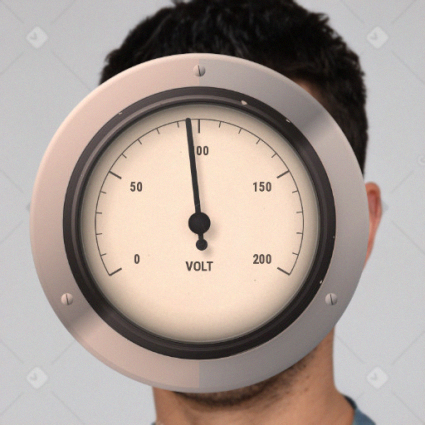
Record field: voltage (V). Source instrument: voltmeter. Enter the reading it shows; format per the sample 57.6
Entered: 95
